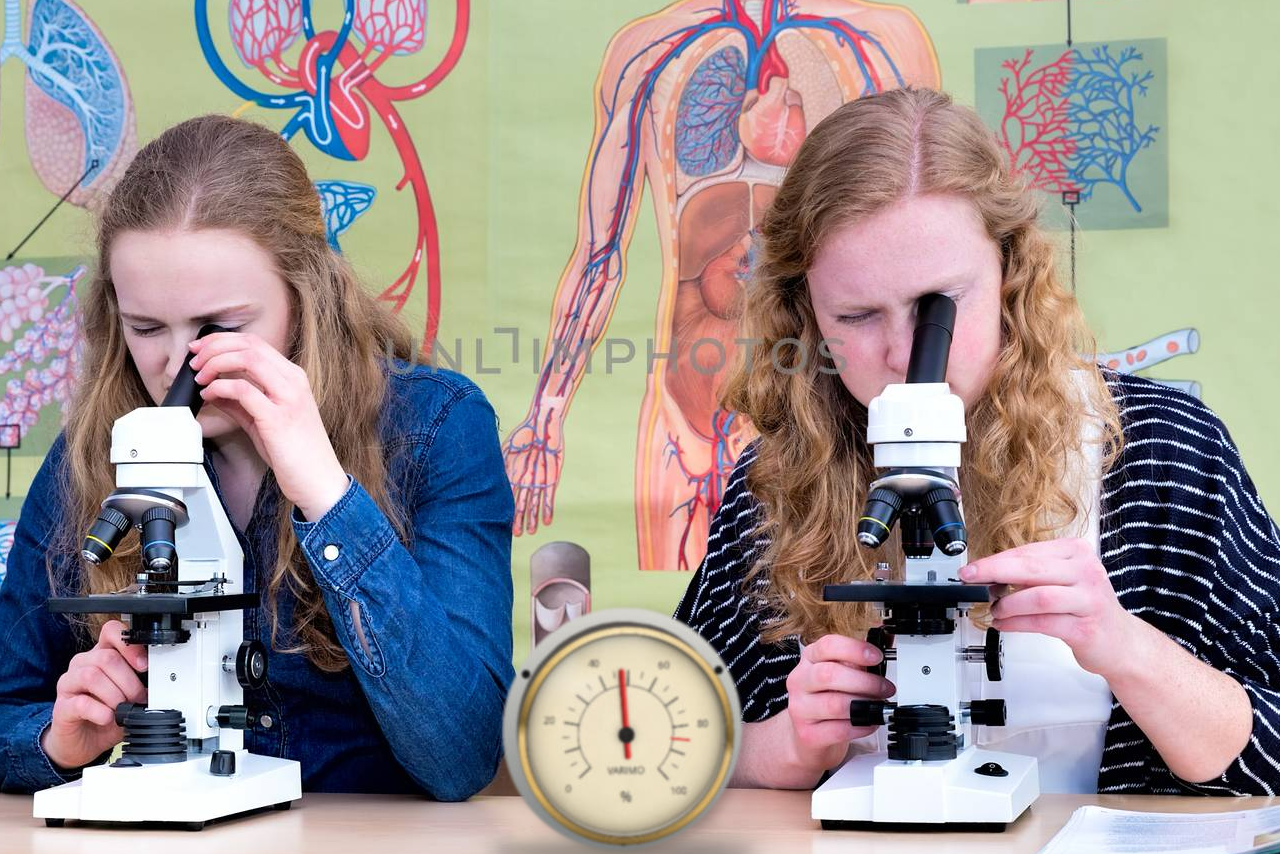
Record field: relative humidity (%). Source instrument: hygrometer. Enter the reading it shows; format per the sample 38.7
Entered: 47.5
